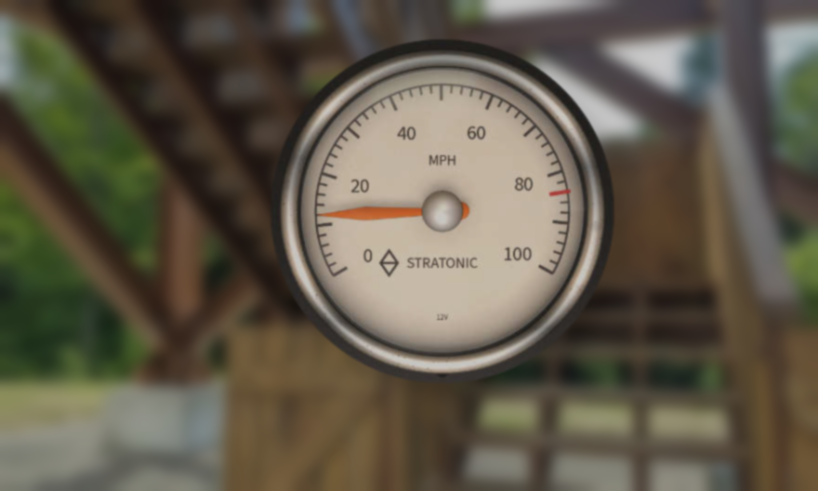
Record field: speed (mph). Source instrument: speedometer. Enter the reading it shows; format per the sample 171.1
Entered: 12
